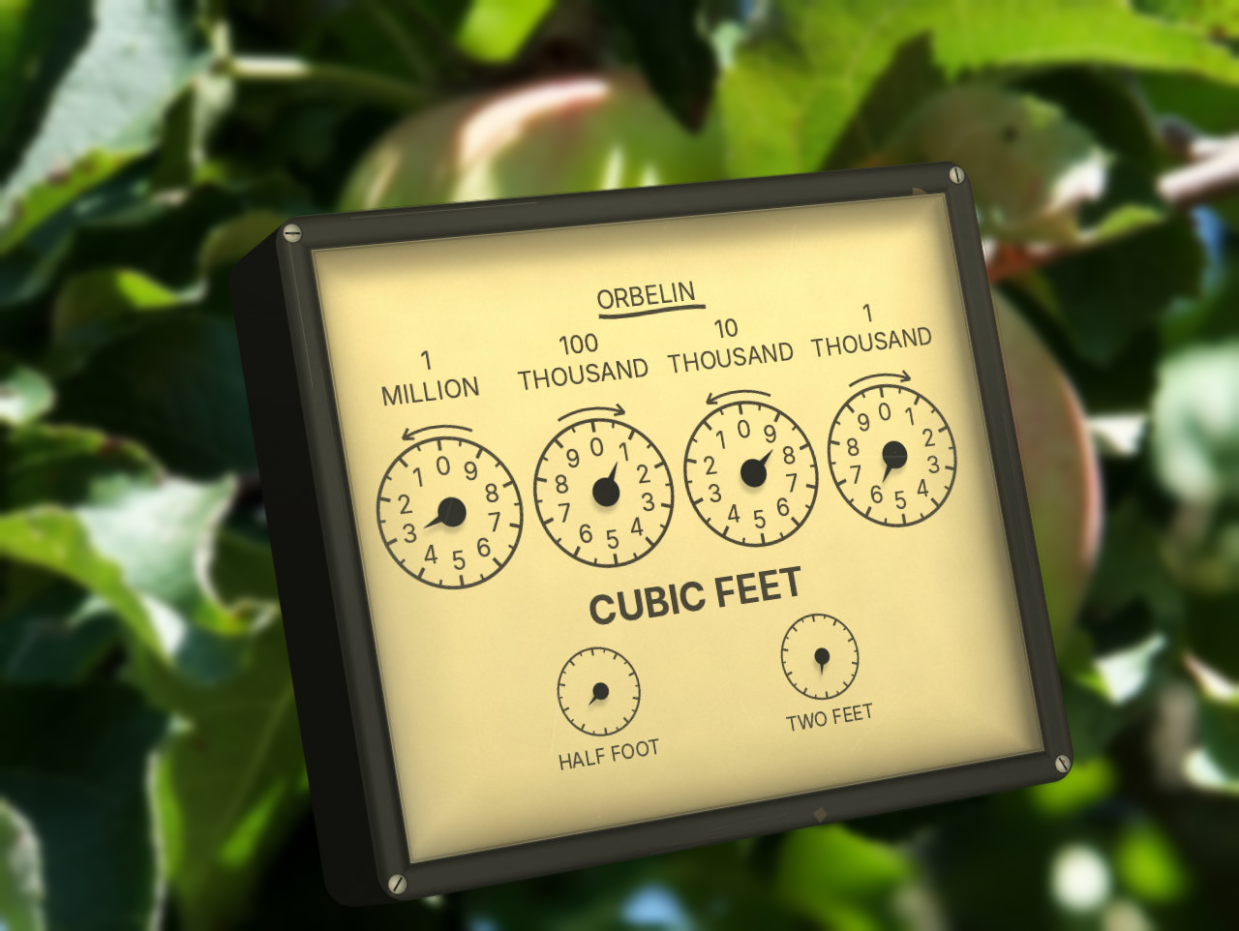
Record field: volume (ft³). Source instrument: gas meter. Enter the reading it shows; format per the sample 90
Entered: 308600
